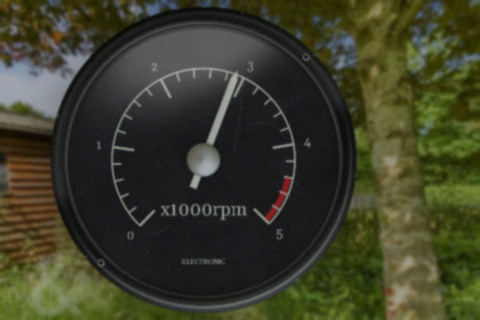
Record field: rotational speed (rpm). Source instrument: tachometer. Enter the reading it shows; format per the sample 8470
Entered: 2900
